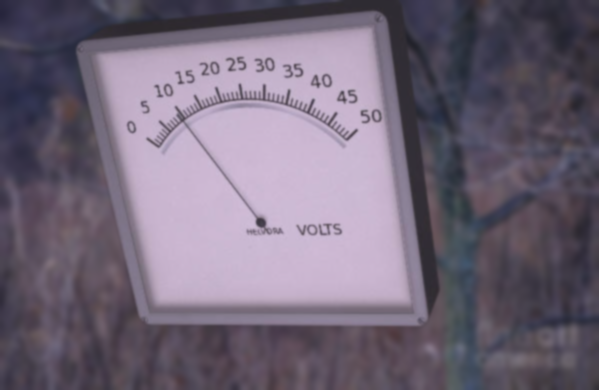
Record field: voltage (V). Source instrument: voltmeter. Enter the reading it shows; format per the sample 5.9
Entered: 10
